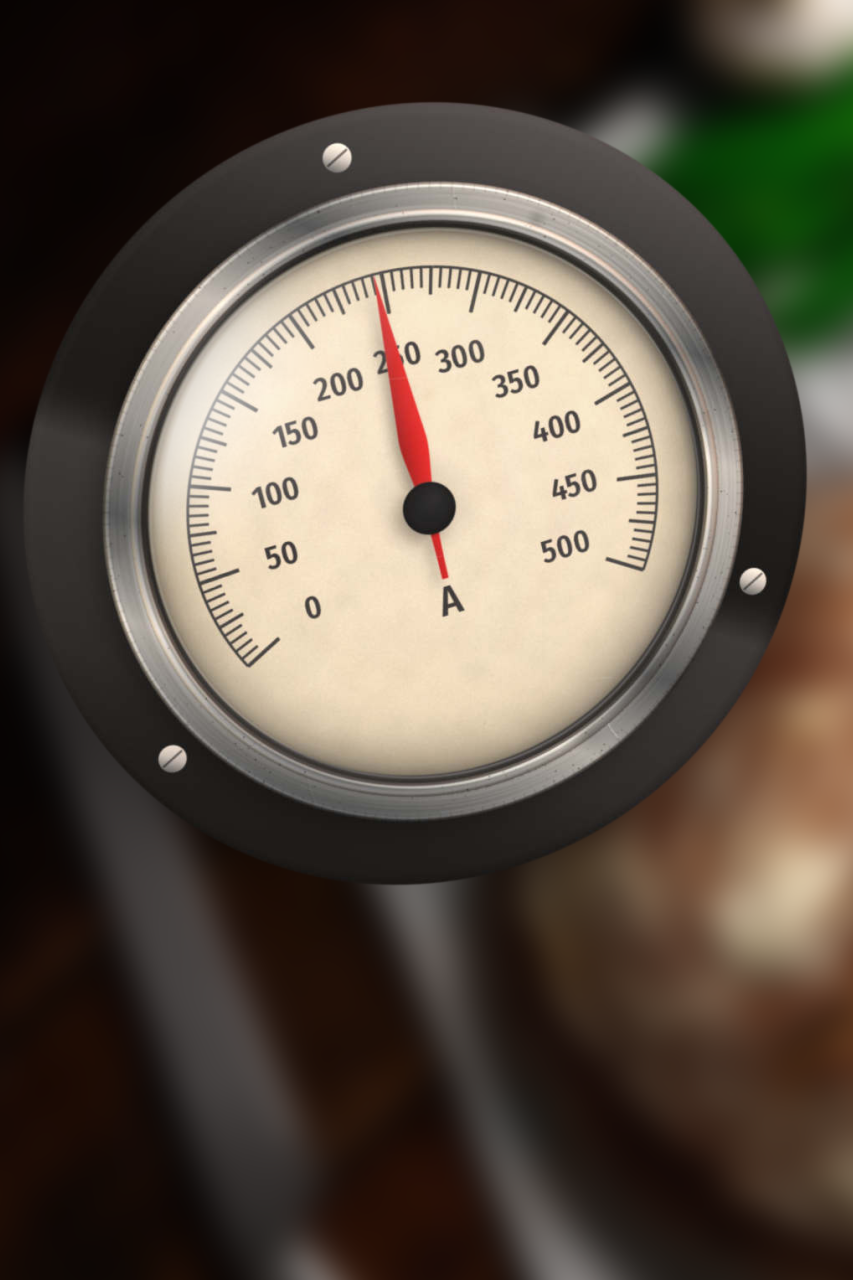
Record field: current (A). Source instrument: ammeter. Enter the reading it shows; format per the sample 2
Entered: 245
